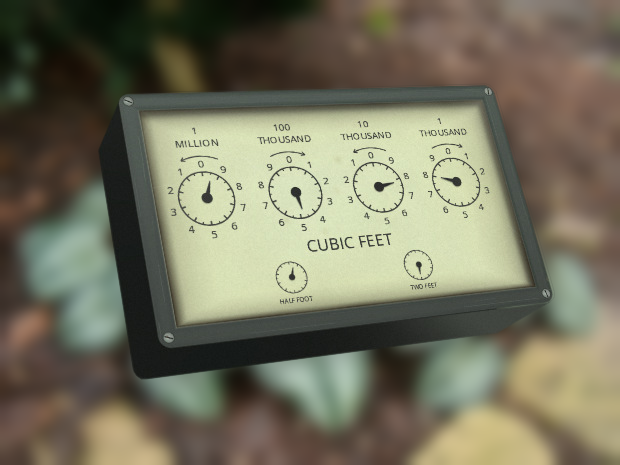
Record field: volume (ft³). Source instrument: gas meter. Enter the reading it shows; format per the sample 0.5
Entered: 947800
